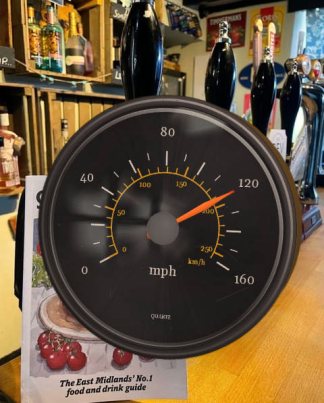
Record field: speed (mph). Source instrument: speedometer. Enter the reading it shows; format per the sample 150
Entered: 120
